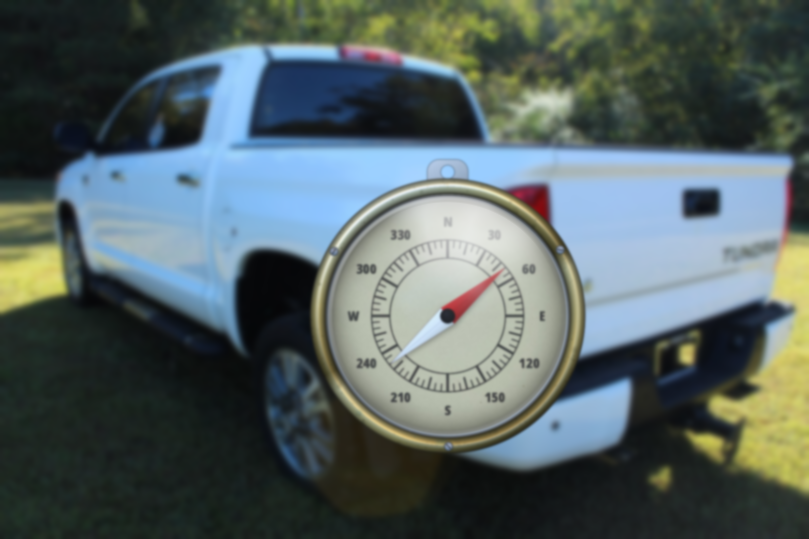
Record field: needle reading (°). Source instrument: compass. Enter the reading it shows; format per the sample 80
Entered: 50
